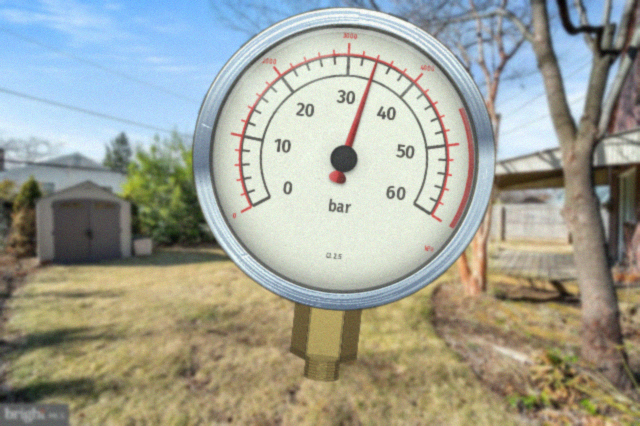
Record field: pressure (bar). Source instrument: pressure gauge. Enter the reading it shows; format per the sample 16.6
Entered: 34
